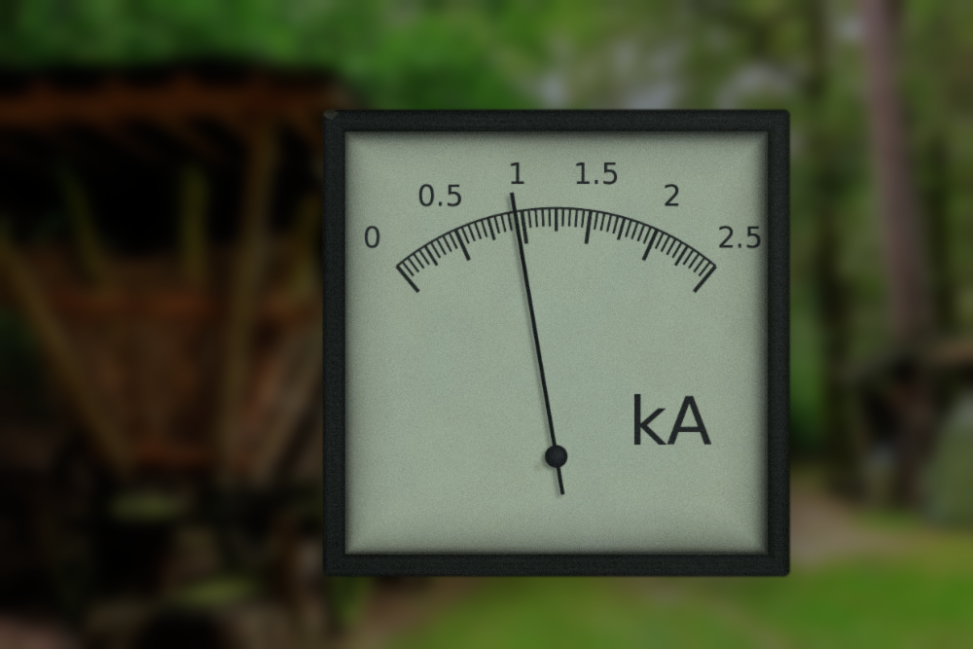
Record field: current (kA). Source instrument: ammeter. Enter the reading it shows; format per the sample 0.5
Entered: 0.95
